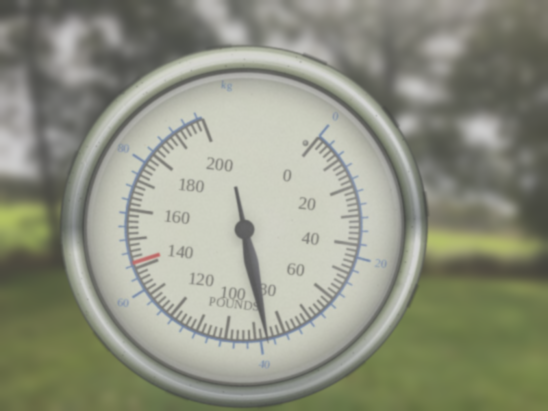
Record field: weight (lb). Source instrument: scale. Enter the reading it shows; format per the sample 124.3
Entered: 86
